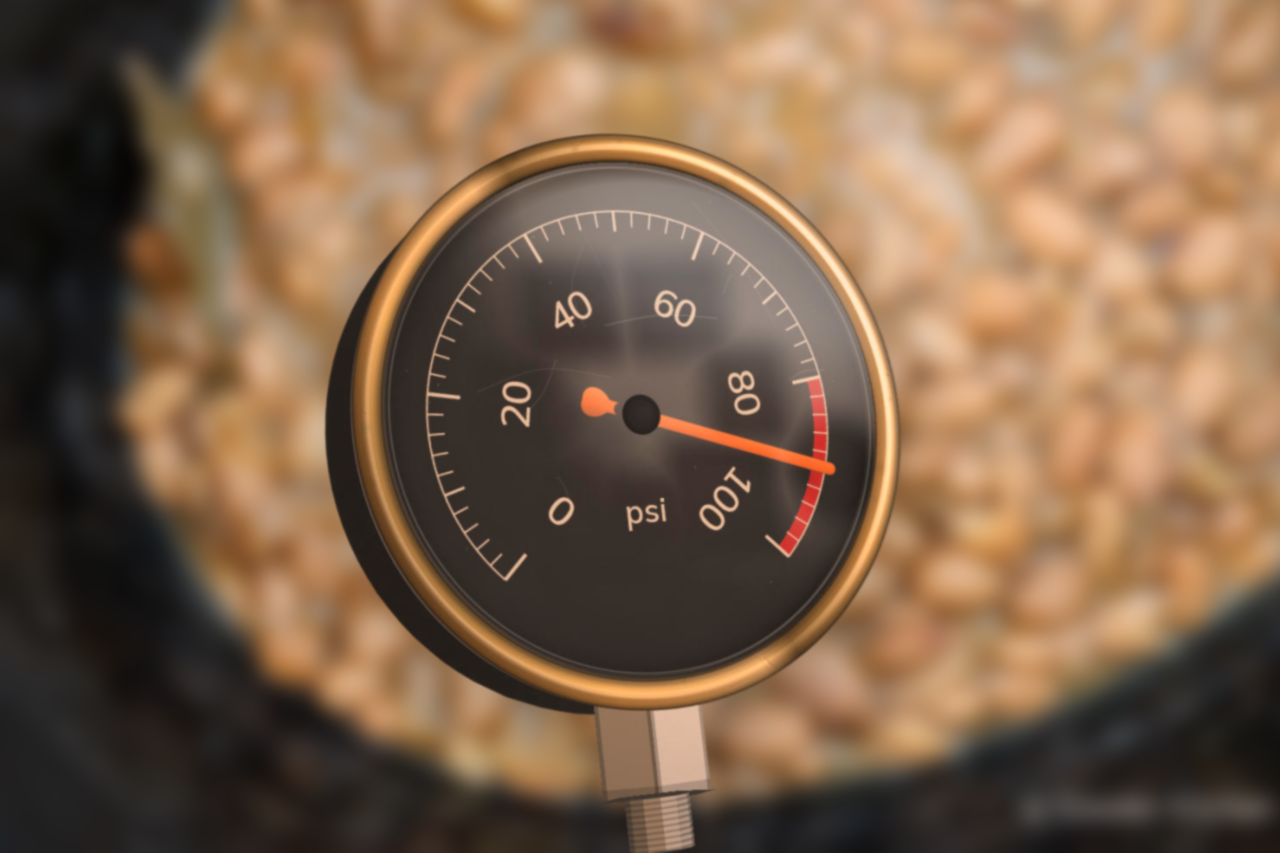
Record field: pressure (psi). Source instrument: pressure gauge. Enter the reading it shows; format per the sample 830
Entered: 90
